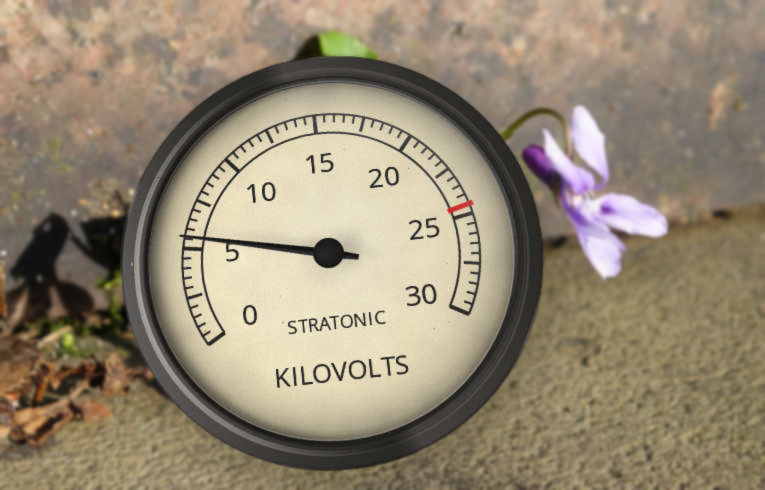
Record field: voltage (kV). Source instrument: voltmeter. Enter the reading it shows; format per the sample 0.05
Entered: 5.5
